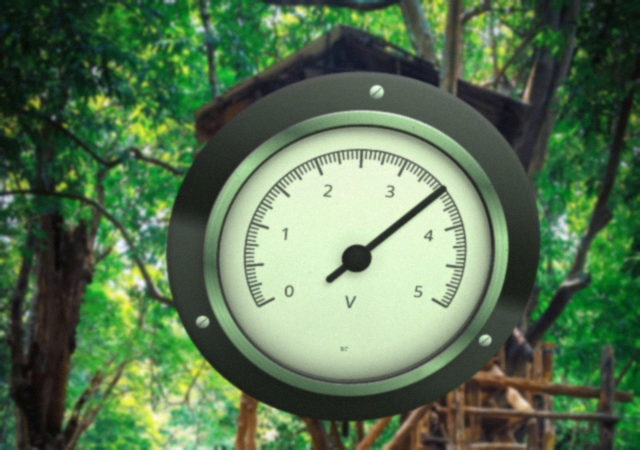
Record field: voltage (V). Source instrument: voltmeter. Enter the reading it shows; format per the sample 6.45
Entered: 3.5
